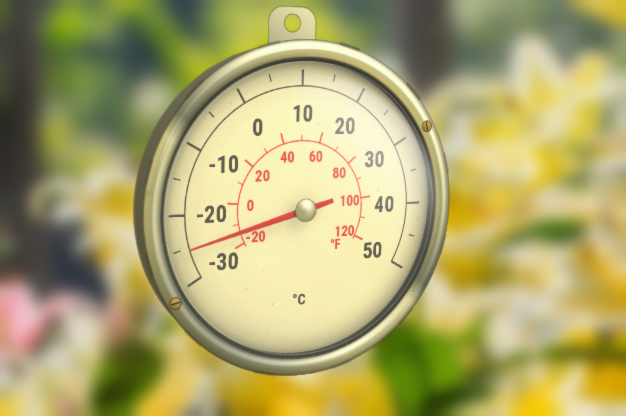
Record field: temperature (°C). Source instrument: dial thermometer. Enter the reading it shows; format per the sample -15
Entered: -25
